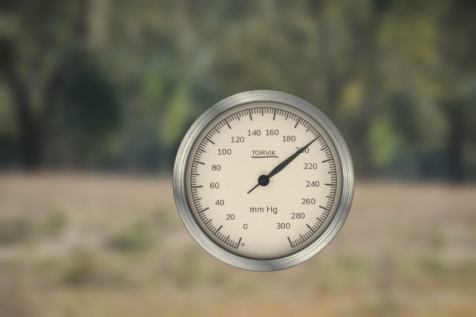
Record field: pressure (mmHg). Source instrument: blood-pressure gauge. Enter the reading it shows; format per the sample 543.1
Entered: 200
